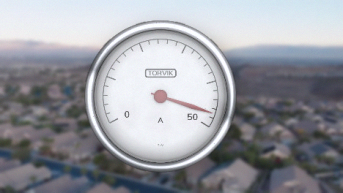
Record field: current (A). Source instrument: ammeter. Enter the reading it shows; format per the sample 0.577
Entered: 47
